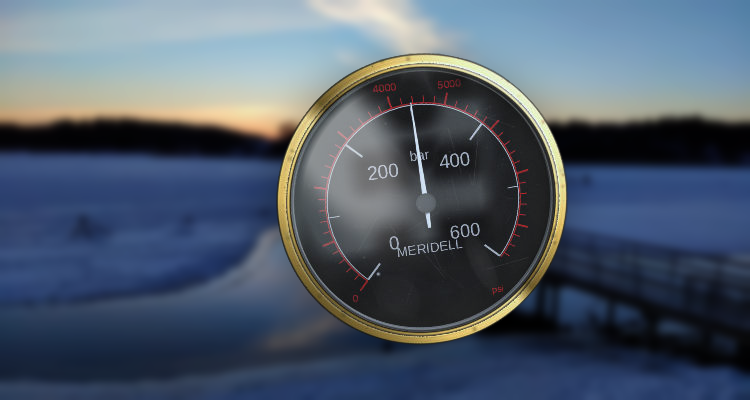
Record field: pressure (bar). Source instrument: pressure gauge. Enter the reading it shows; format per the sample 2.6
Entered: 300
